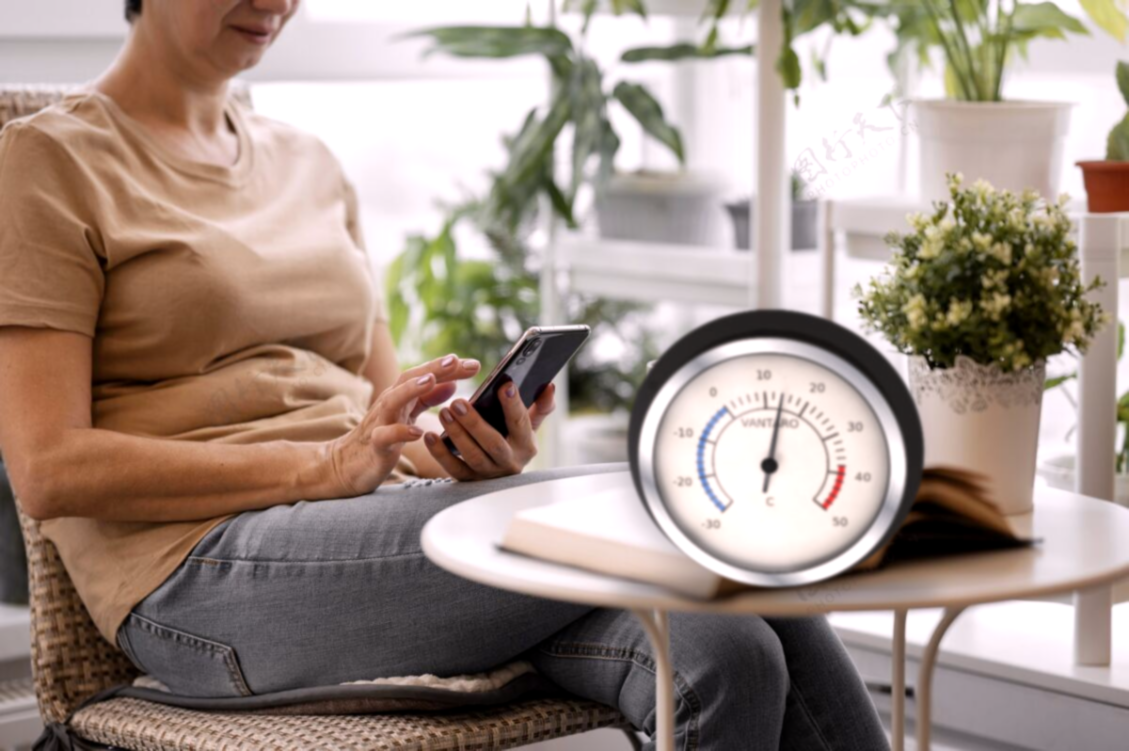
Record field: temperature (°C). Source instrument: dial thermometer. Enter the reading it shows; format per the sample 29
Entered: 14
